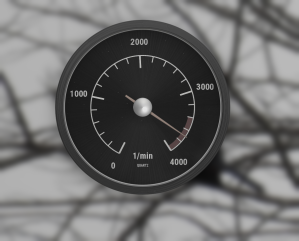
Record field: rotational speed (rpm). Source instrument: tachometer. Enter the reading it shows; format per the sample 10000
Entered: 3700
